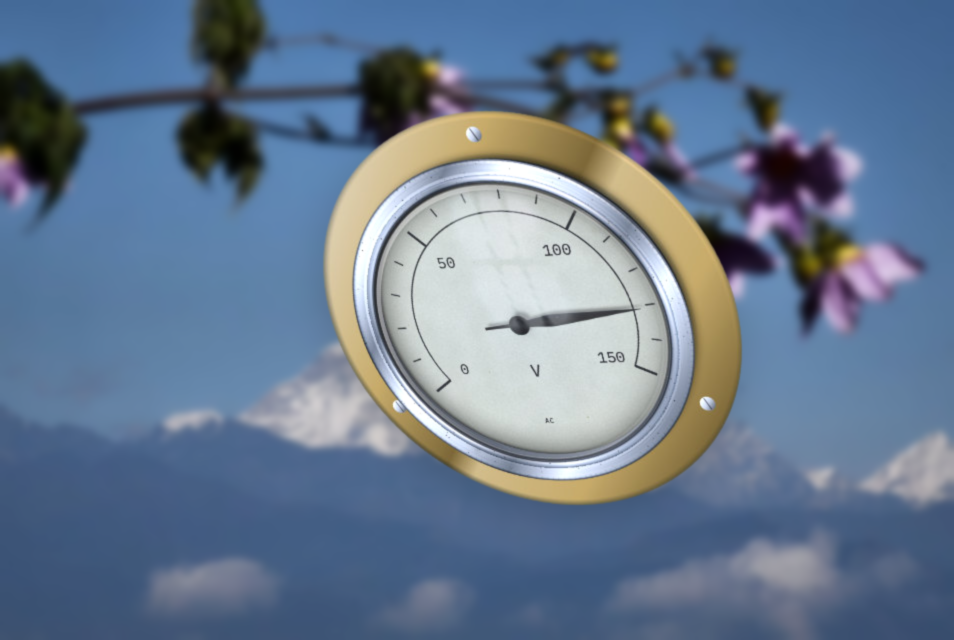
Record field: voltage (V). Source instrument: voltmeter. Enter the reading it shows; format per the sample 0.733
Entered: 130
